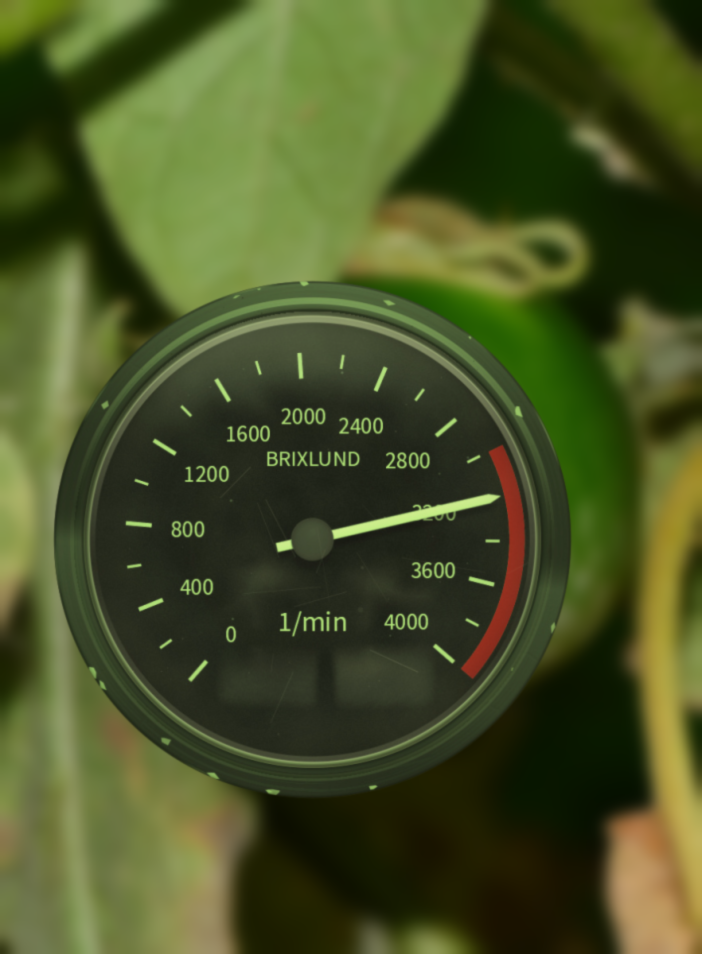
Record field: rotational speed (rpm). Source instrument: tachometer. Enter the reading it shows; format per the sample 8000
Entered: 3200
